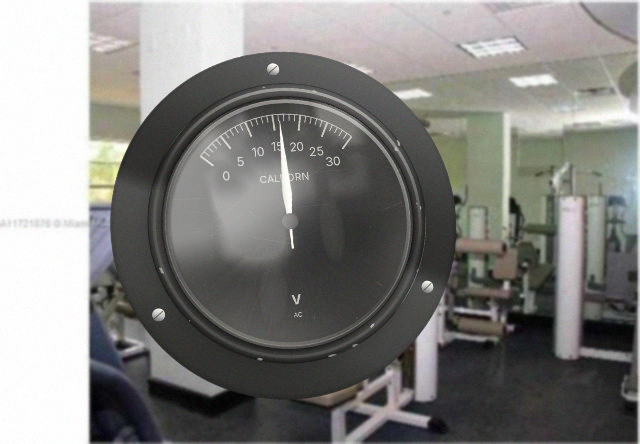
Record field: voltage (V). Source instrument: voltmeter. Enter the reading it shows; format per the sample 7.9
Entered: 16
